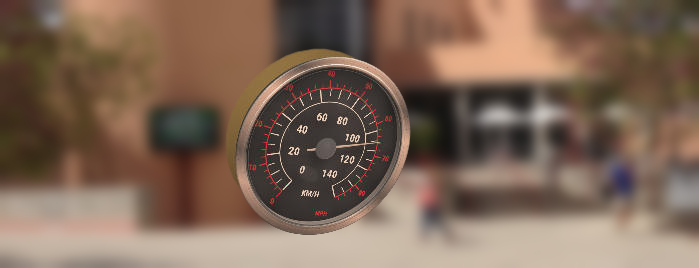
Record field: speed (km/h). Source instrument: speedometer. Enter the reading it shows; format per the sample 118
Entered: 105
